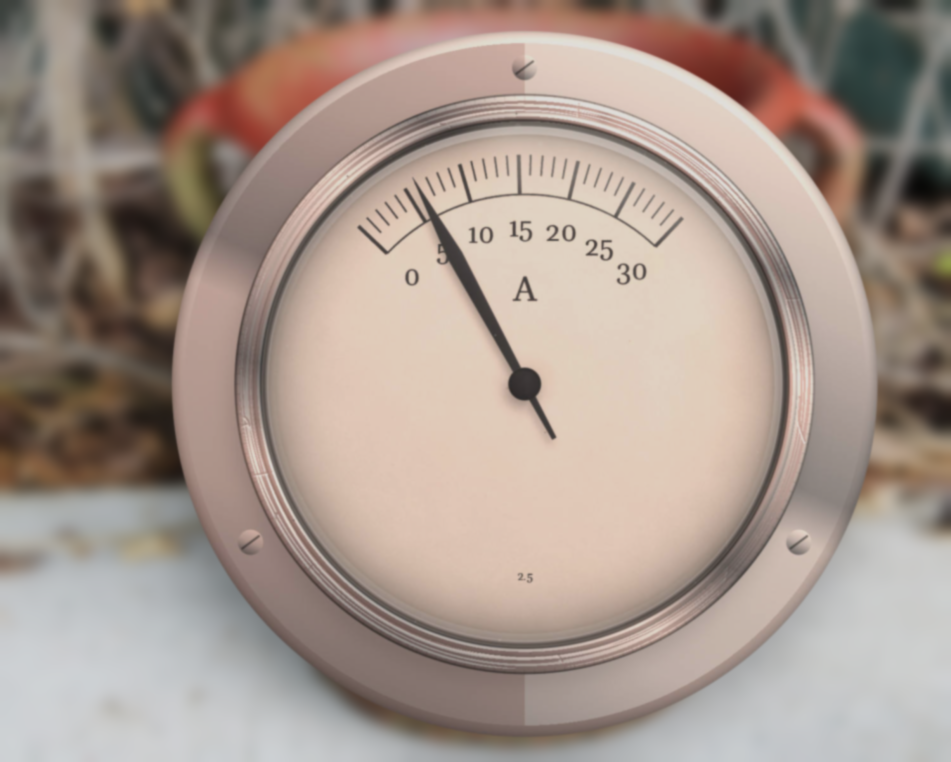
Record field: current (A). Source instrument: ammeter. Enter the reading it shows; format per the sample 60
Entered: 6
